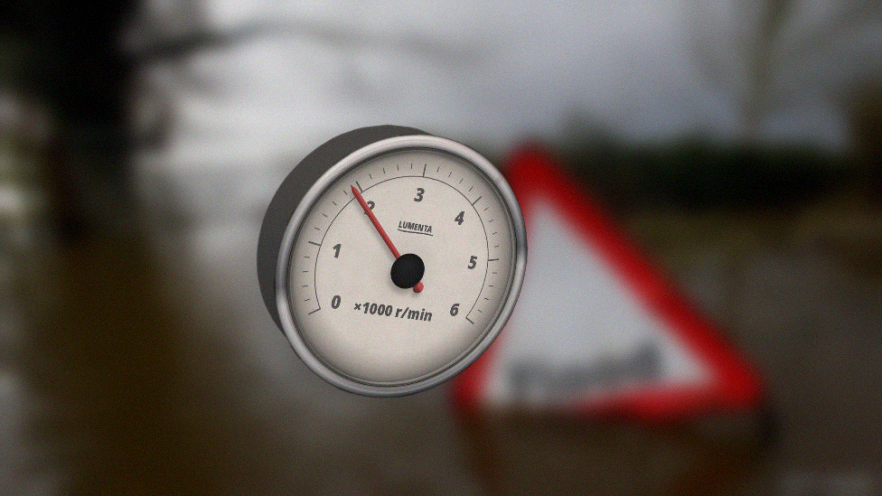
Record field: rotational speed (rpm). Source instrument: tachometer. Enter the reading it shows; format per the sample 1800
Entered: 1900
